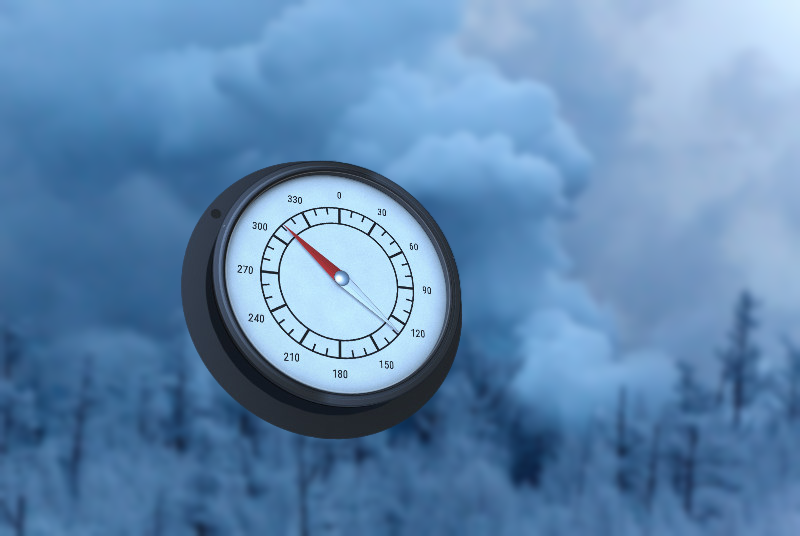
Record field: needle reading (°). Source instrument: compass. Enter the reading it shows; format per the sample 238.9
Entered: 310
